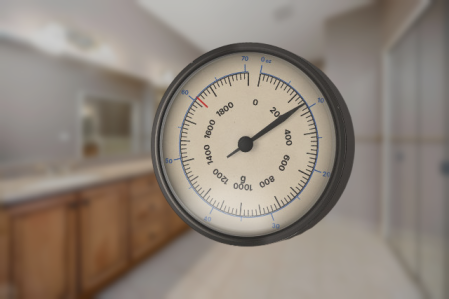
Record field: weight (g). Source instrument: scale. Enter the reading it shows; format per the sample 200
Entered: 260
